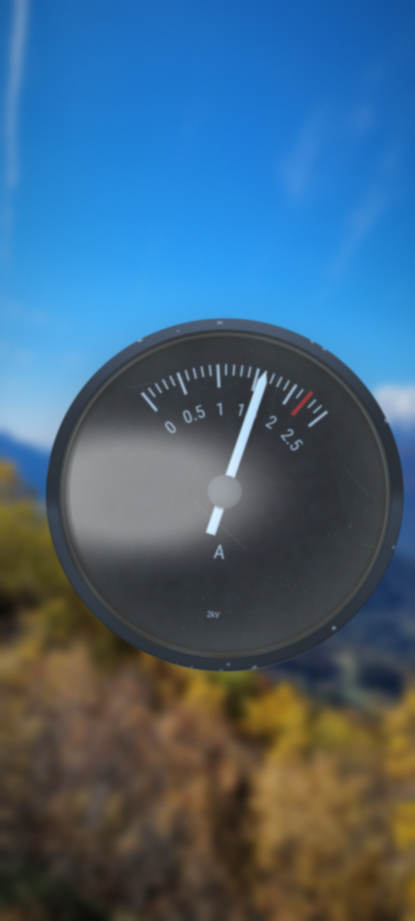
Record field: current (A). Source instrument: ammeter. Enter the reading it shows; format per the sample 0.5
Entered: 1.6
